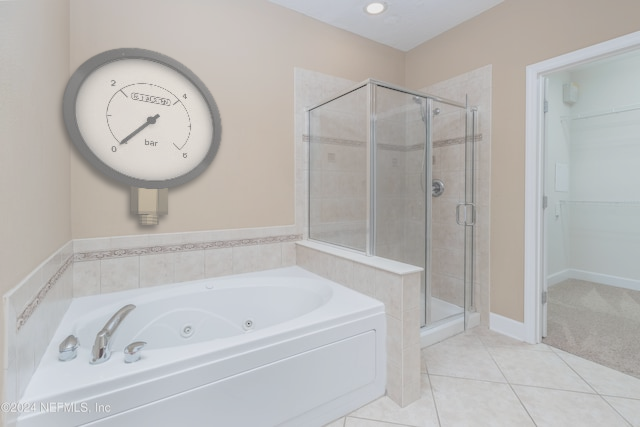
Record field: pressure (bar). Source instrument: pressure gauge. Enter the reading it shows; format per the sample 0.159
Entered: 0
